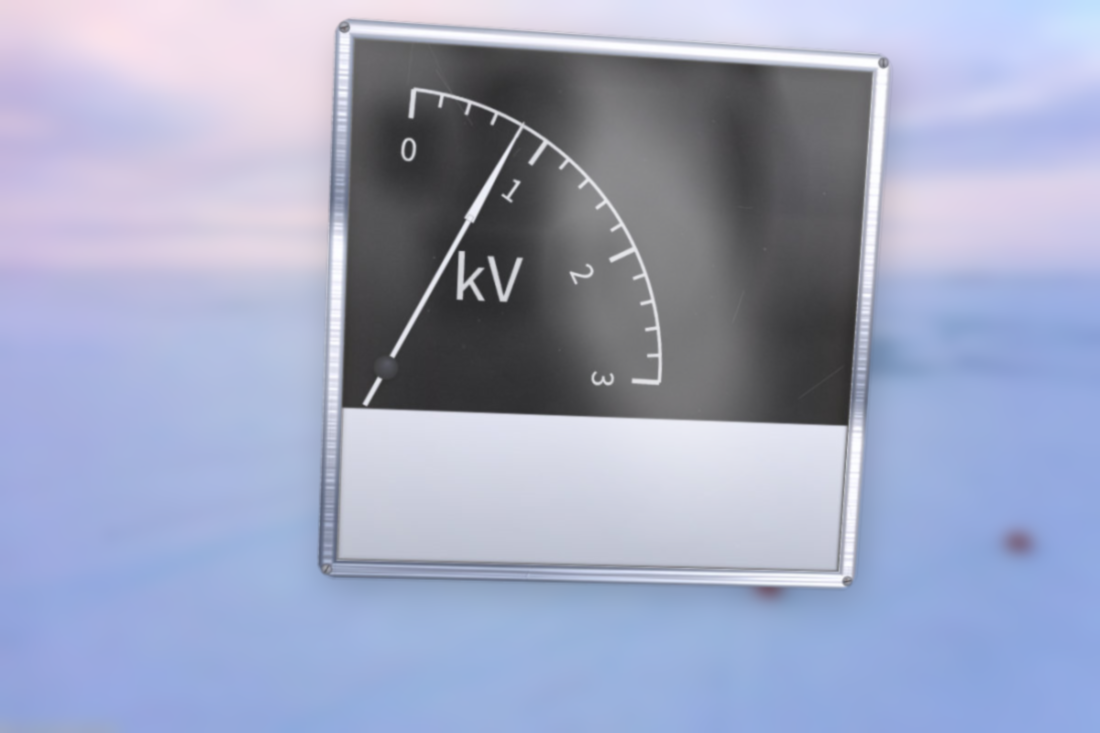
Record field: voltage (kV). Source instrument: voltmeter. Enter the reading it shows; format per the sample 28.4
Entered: 0.8
